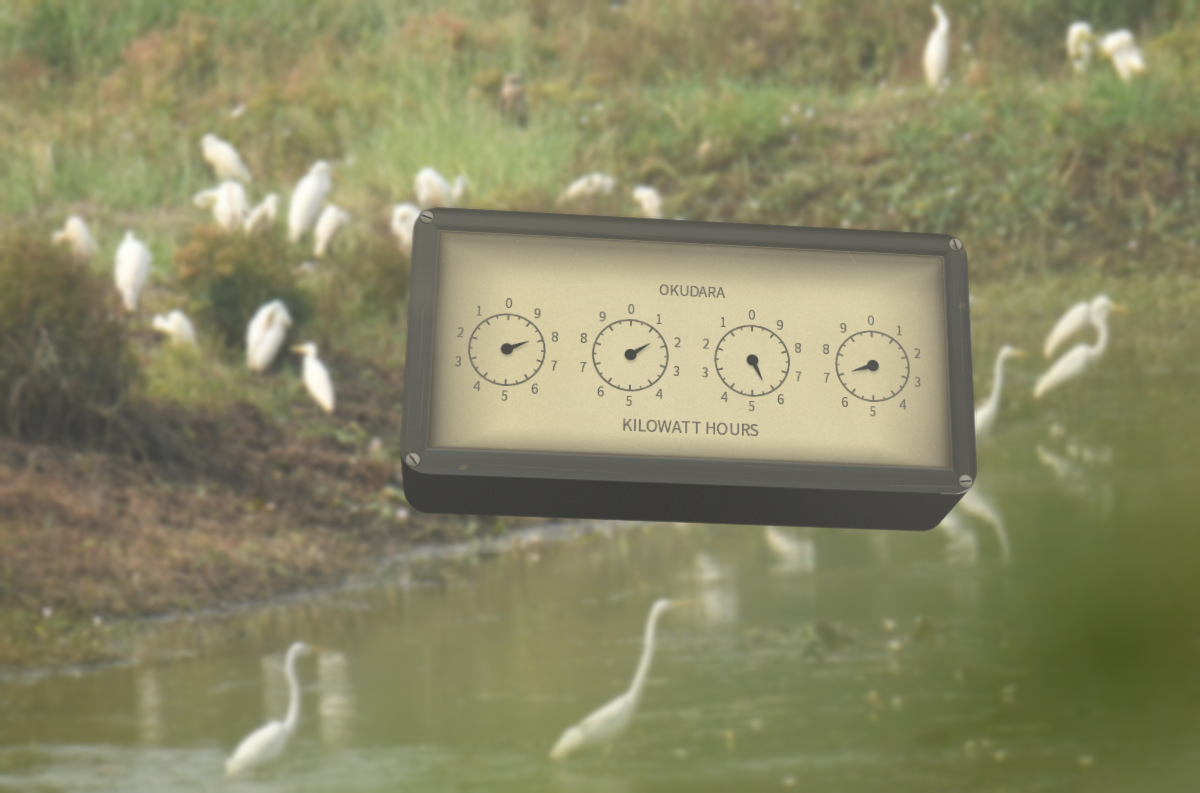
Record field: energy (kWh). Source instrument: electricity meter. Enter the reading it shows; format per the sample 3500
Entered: 8157
